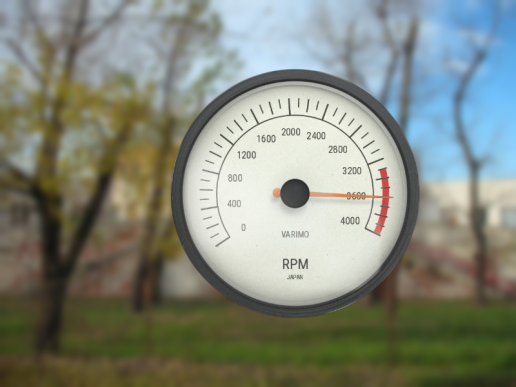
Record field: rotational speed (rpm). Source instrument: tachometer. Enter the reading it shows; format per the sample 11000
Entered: 3600
